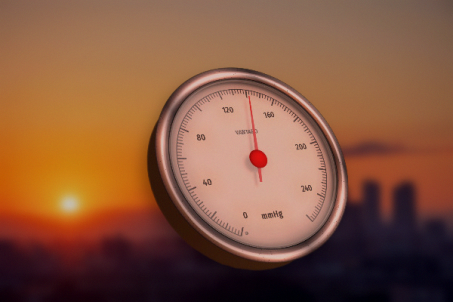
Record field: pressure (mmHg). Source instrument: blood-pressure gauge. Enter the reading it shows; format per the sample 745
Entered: 140
